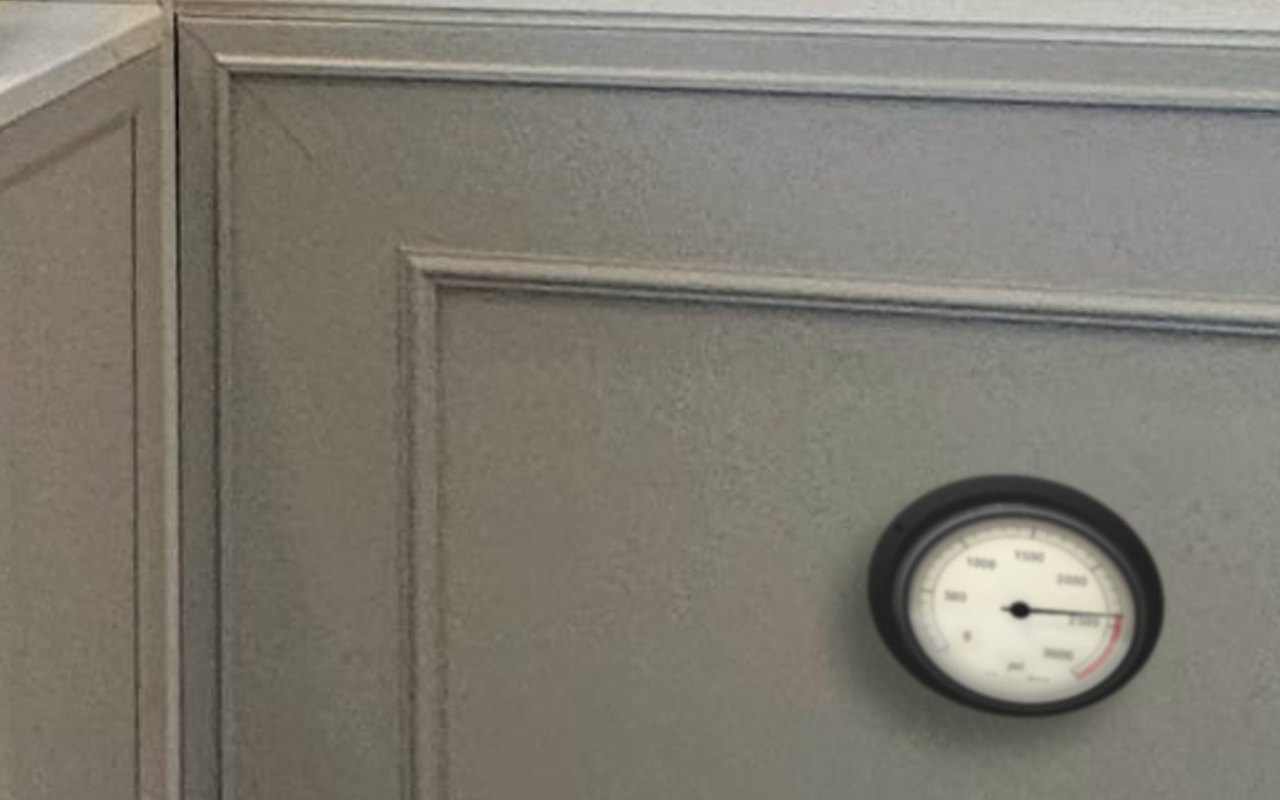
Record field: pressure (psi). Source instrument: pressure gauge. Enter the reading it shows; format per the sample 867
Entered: 2400
